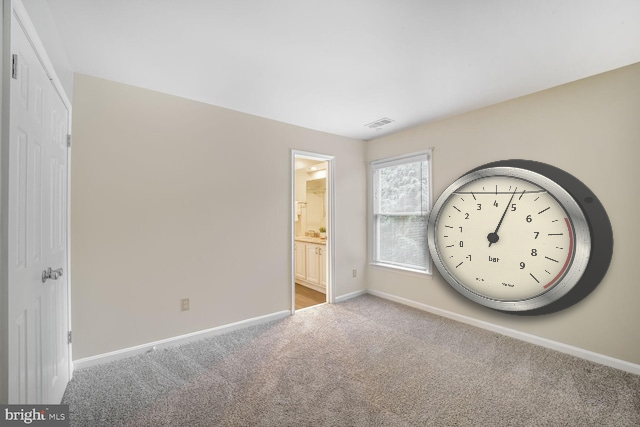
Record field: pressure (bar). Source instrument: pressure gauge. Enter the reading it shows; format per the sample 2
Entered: 4.75
